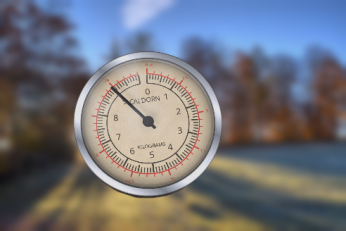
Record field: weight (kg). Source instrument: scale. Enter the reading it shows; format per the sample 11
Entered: 9
